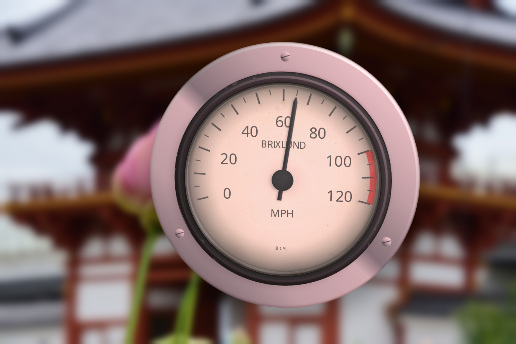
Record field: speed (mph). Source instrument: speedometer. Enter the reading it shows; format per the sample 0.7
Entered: 65
